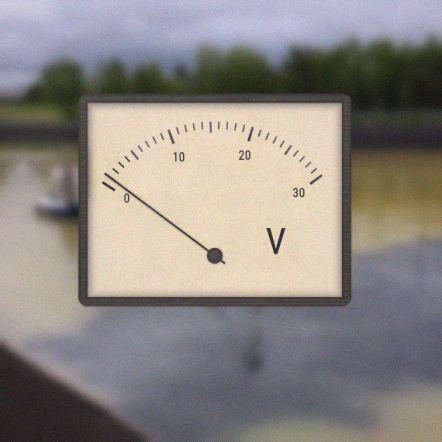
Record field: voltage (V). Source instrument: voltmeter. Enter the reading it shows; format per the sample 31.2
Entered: 1
